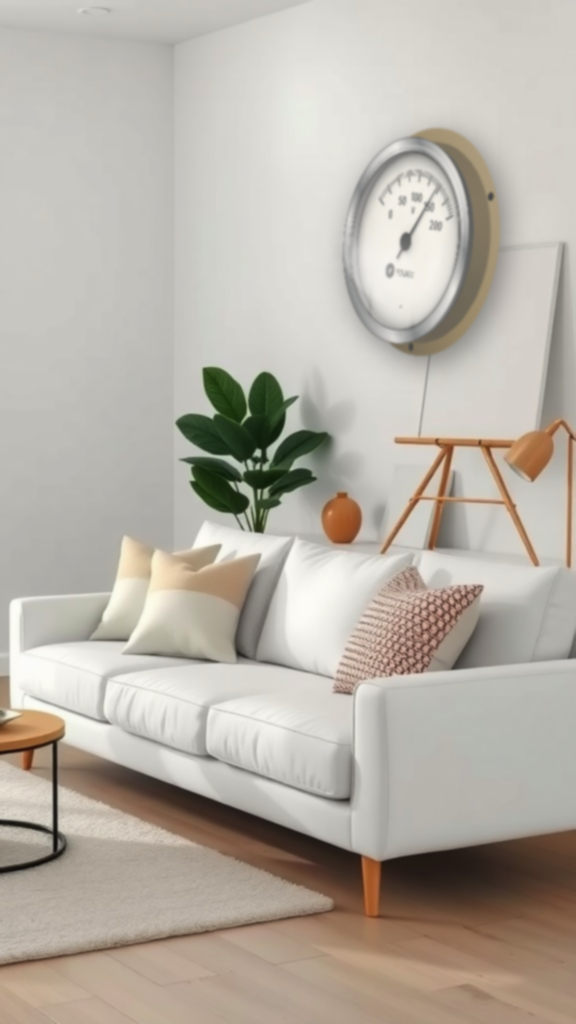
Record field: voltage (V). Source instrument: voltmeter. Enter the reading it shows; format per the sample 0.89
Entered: 150
